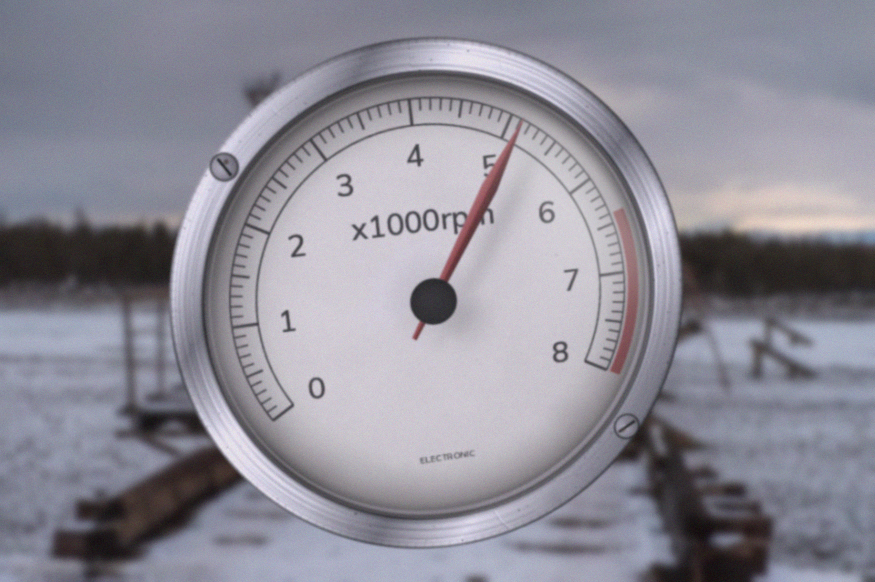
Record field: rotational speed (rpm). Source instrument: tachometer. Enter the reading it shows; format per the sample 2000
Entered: 5100
